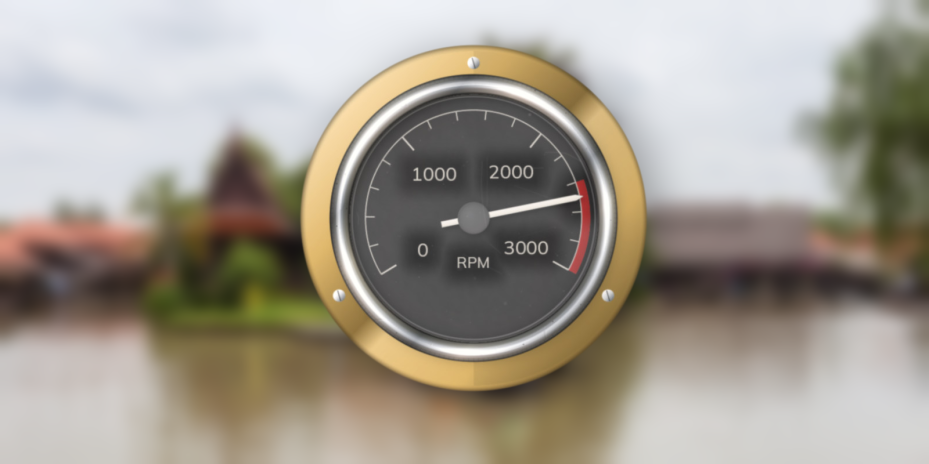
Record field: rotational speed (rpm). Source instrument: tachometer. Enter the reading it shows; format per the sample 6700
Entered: 2500
